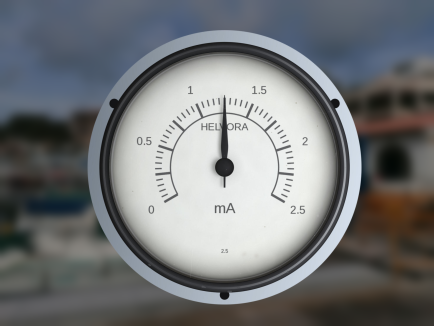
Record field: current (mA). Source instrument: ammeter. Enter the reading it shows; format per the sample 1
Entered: 1.25
